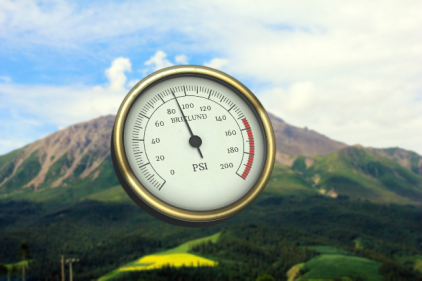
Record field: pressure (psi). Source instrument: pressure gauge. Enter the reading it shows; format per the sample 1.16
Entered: 90
